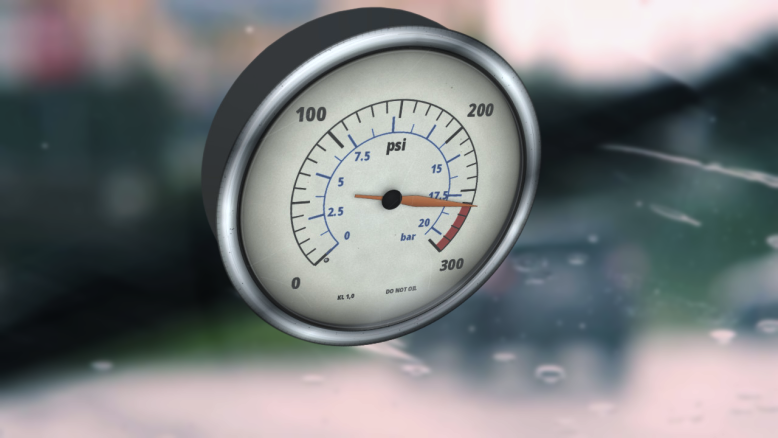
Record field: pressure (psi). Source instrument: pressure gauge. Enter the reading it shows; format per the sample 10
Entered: 260
